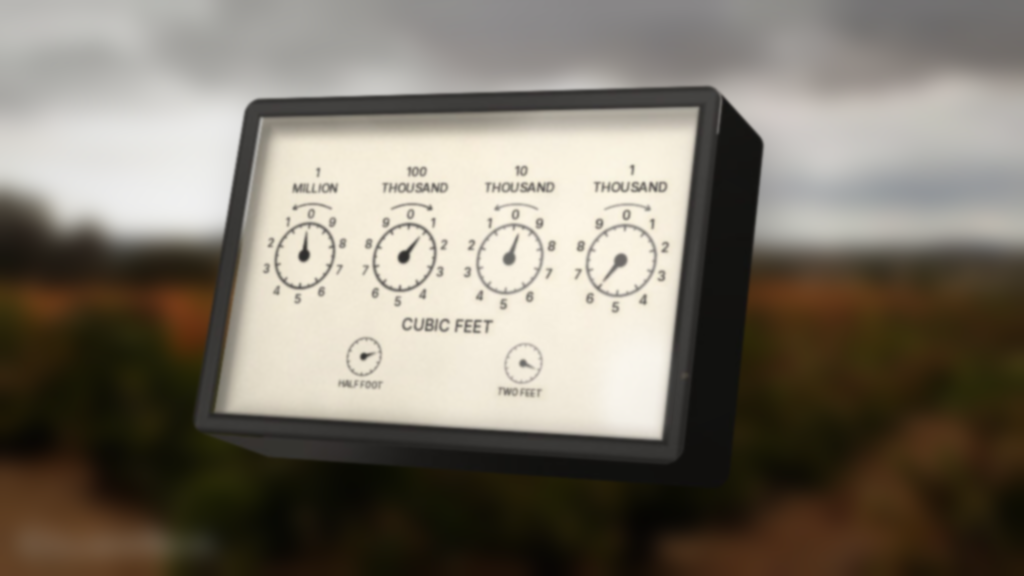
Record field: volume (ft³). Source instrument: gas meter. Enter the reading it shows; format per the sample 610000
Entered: 9600
